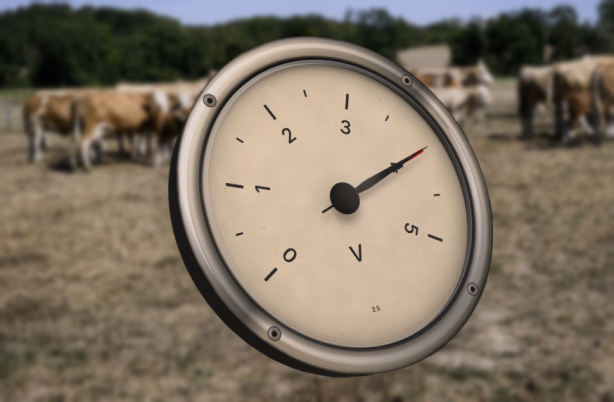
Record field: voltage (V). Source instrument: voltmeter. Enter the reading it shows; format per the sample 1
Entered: 4
